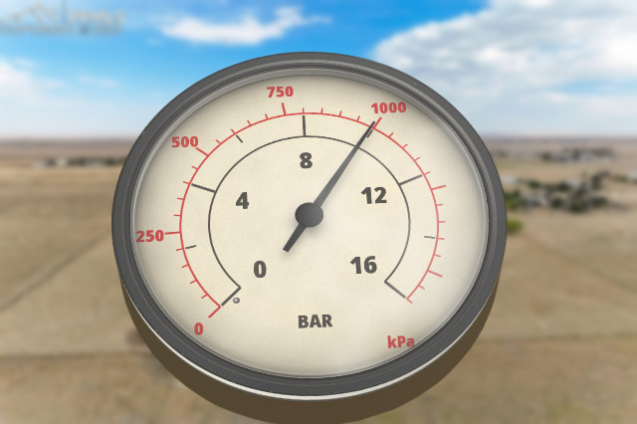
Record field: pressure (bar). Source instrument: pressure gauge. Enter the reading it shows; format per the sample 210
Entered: 10
